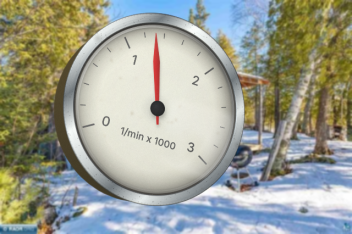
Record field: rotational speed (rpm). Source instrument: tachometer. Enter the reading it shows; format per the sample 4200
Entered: 1300
